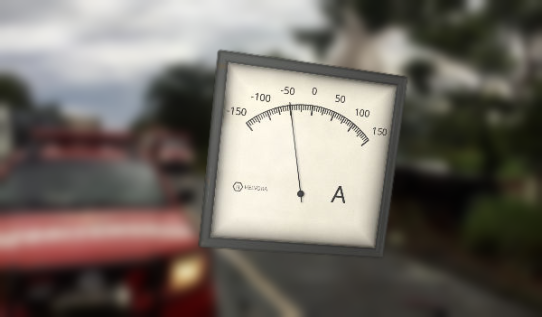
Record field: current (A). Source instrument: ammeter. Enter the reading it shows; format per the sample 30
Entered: -50
